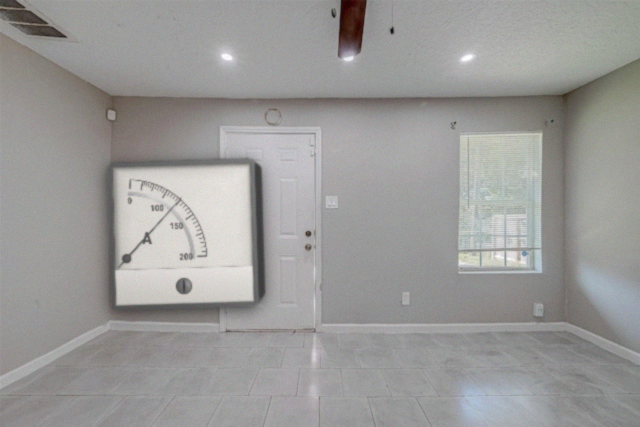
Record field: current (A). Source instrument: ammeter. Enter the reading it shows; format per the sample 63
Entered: 125
